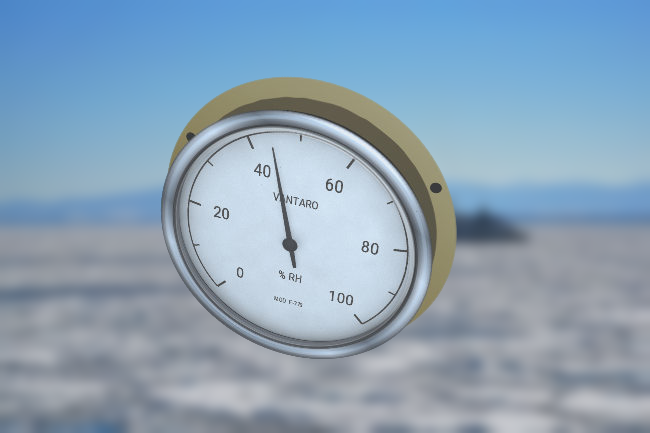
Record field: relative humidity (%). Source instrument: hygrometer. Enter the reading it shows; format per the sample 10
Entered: 45
